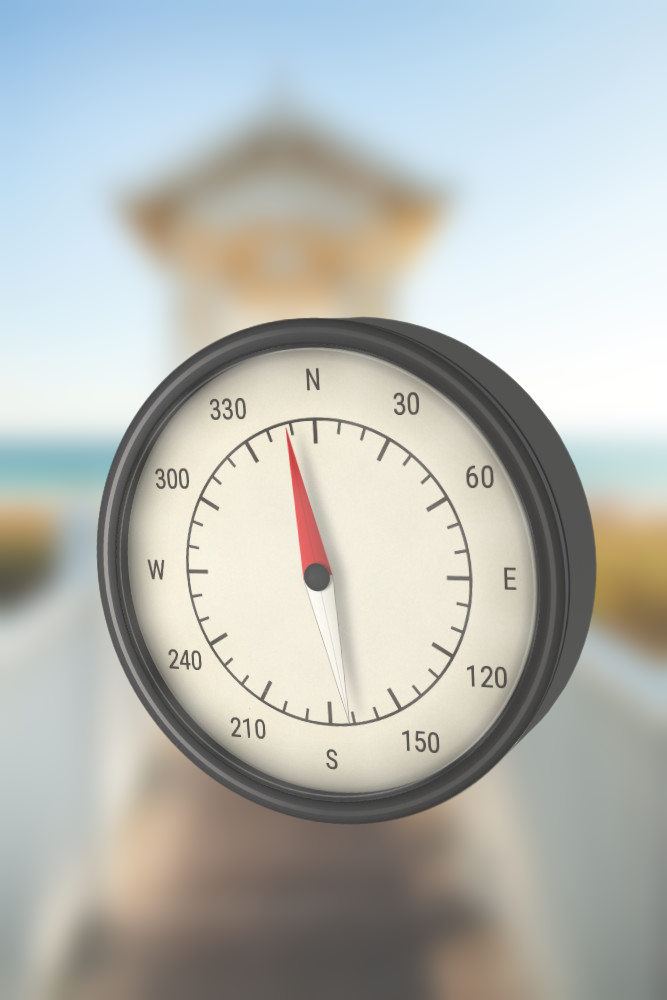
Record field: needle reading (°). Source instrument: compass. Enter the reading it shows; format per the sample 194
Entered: 350
